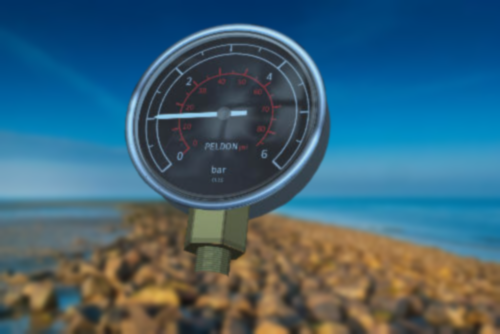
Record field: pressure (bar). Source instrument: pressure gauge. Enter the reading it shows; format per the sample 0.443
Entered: 1
